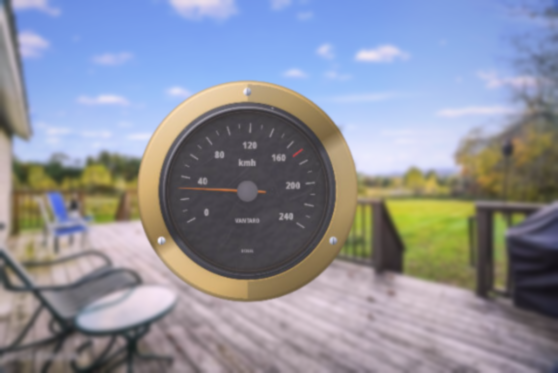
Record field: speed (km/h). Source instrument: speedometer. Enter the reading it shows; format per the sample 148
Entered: 30
